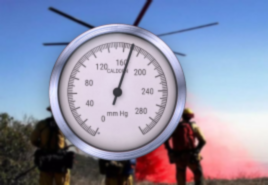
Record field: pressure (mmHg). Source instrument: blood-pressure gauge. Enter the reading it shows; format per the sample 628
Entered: 170
